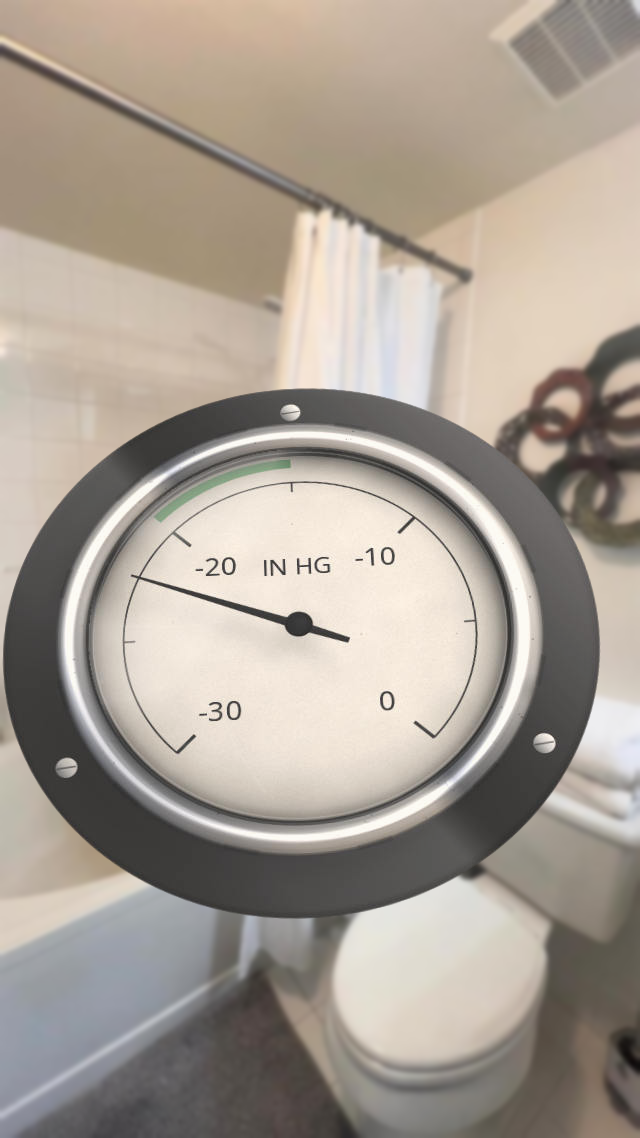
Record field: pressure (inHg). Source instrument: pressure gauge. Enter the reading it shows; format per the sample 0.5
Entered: -22.5
